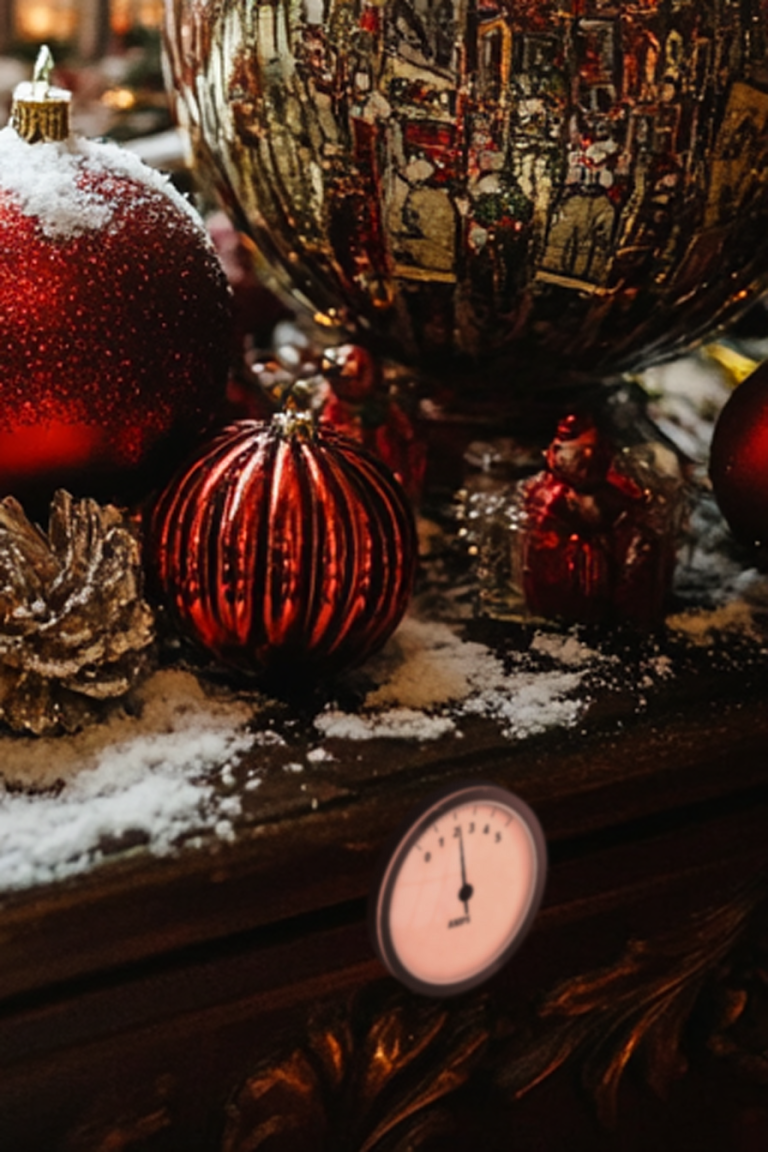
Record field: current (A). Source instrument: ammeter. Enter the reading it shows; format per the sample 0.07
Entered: 2
